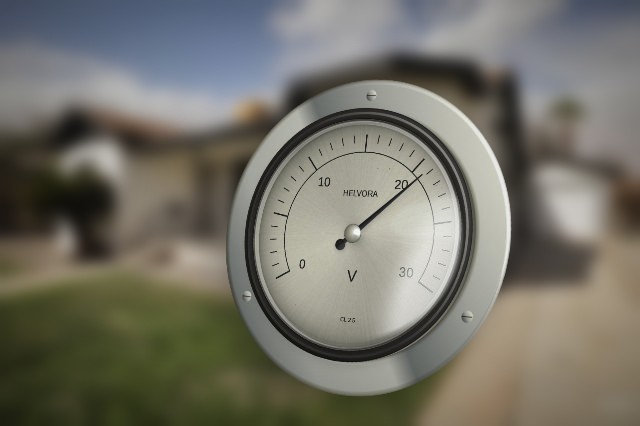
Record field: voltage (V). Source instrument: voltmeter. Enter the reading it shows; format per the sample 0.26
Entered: 21
